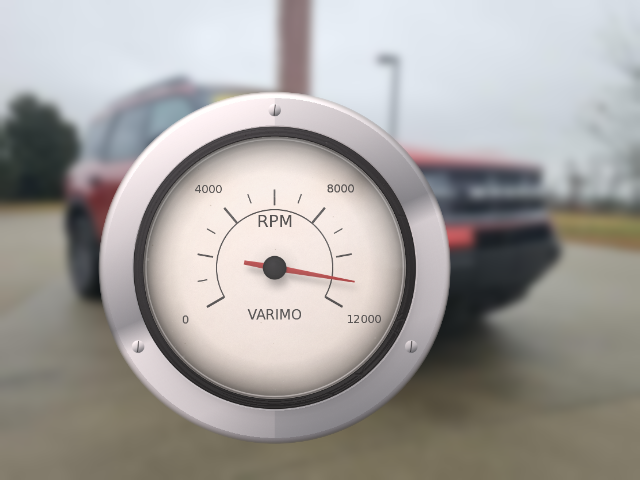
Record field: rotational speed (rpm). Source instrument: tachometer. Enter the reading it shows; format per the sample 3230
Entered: 11000
